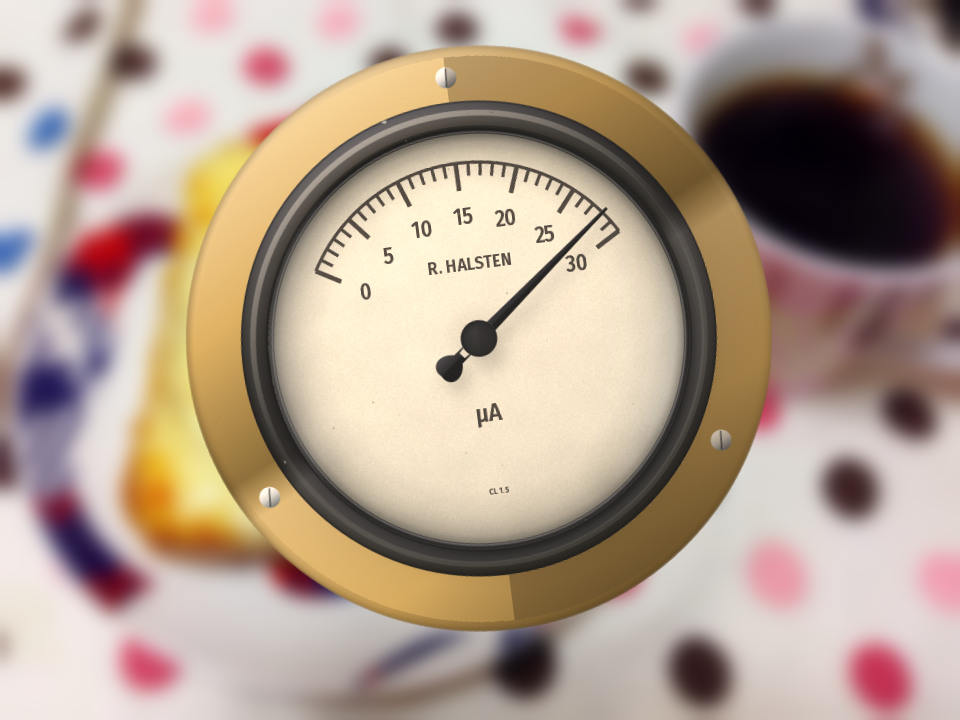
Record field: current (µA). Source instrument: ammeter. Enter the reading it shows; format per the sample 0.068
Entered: 28
